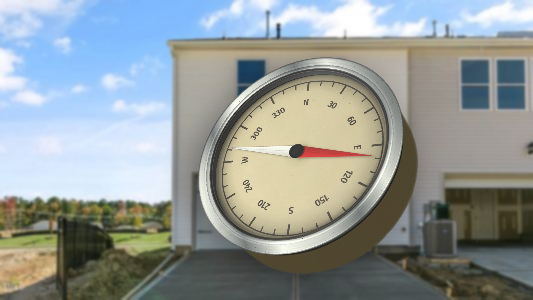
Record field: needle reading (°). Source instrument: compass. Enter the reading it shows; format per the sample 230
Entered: 100
